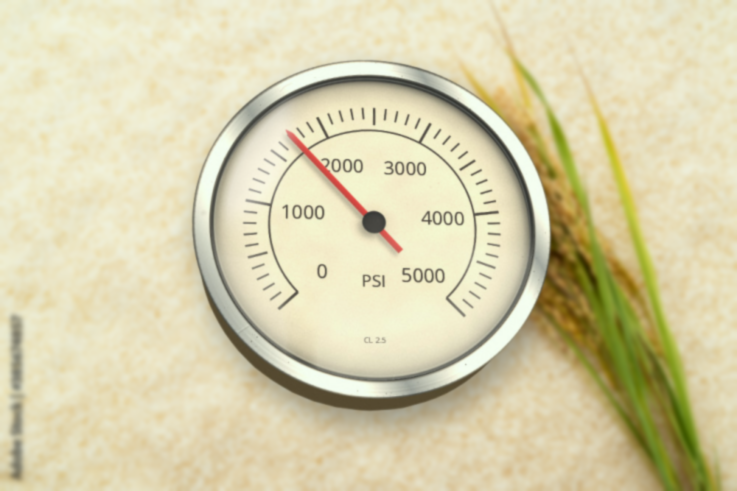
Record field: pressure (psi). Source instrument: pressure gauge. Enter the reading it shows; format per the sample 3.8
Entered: 1700
